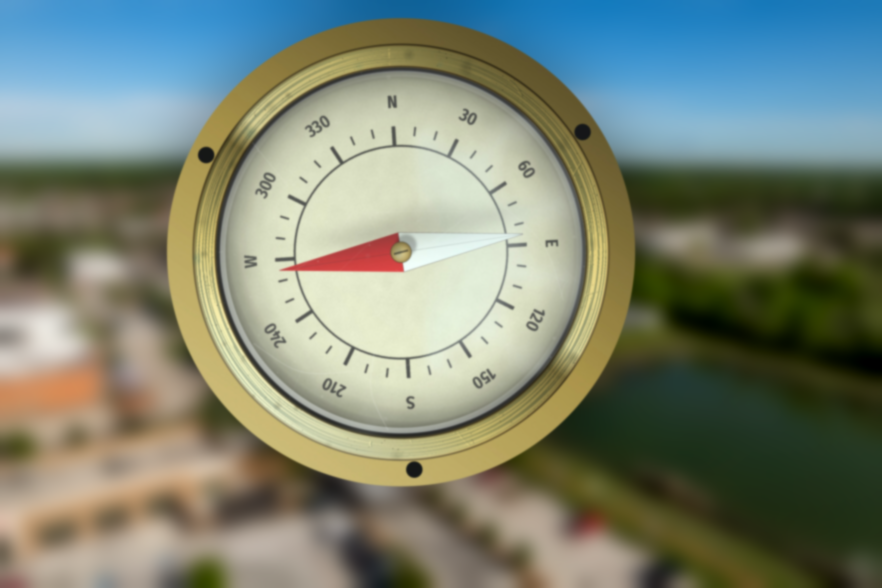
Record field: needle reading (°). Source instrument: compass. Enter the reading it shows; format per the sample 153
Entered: 265
